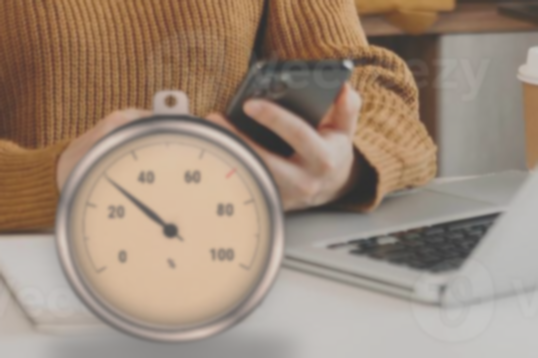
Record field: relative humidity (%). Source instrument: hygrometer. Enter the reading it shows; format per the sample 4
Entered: 30
